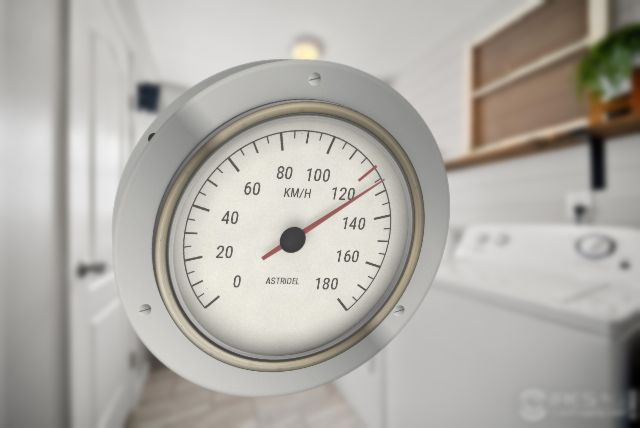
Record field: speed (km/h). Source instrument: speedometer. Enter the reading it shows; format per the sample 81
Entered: 125
